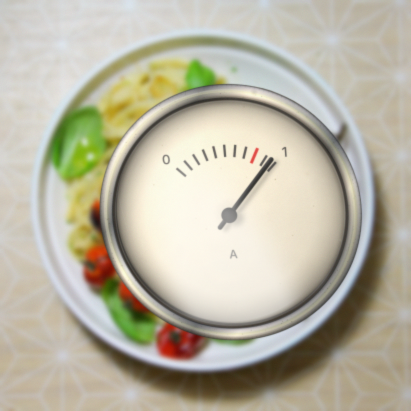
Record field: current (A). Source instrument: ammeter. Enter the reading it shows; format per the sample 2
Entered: 0.95
